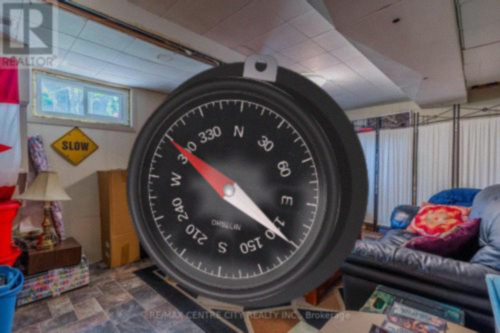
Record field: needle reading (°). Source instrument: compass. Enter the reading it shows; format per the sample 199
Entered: 300
